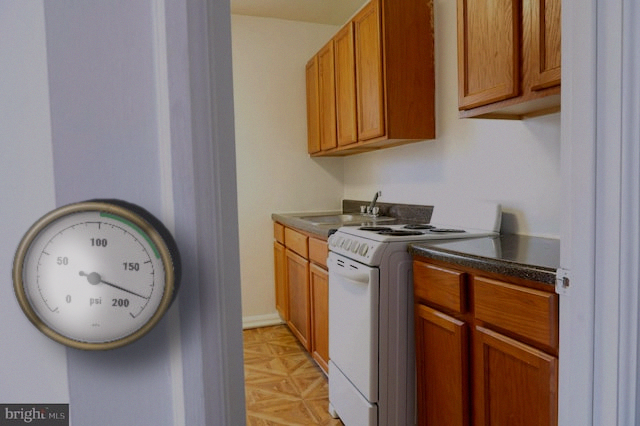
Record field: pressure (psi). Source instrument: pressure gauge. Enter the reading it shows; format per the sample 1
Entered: 180
